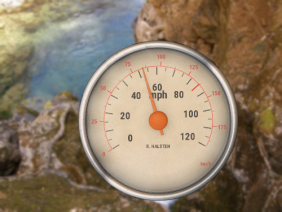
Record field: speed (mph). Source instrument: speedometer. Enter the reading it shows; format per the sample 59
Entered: 52.5
